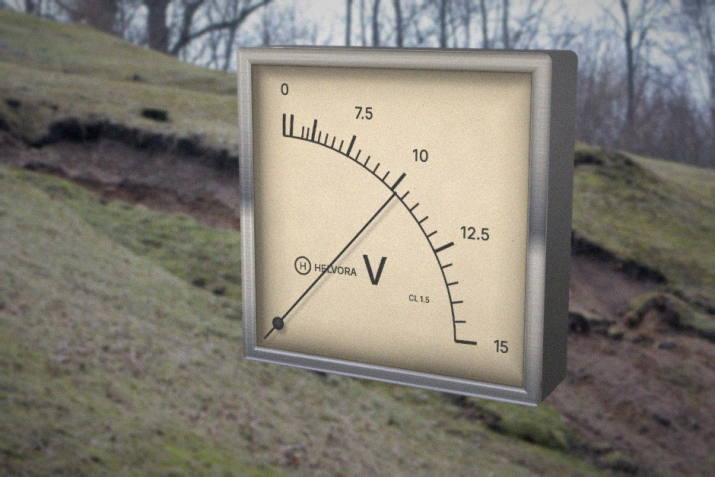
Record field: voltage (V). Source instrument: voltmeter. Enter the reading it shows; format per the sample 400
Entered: 10.25
